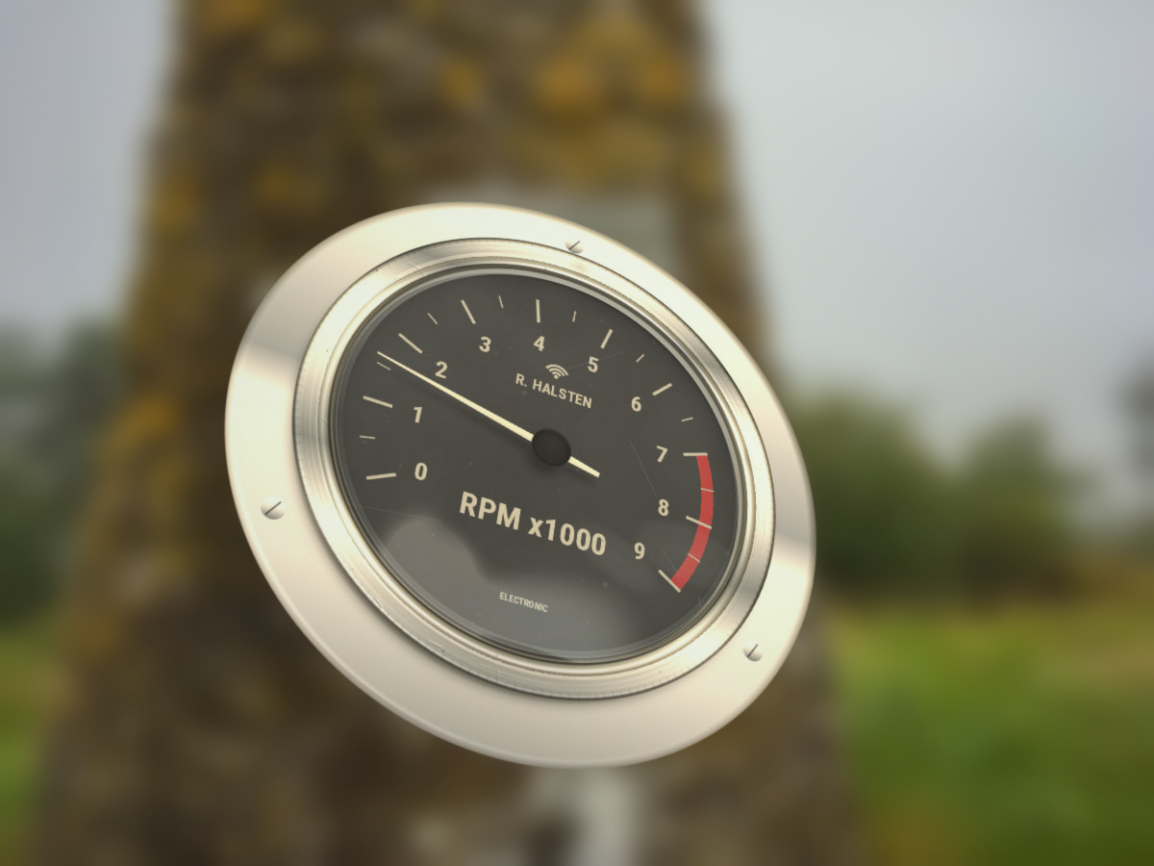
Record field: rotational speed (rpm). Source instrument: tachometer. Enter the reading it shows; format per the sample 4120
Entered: 1500
